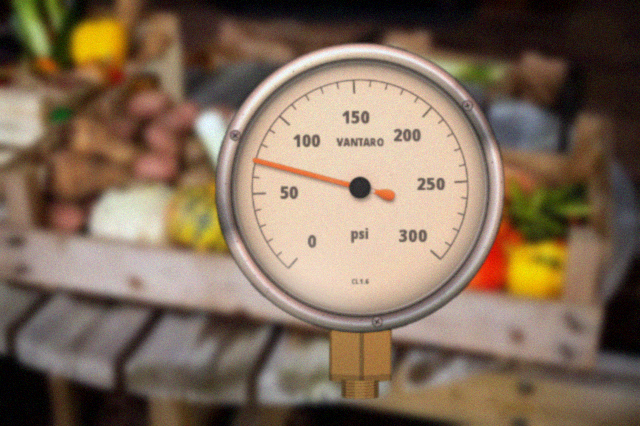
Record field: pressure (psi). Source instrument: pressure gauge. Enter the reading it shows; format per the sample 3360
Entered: 70
